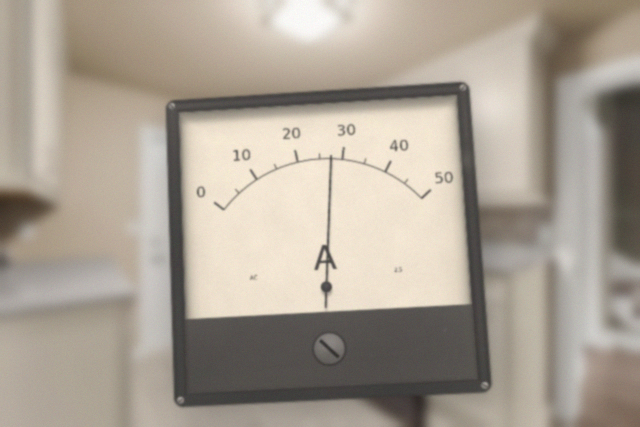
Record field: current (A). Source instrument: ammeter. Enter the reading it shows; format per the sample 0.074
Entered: 27.5
